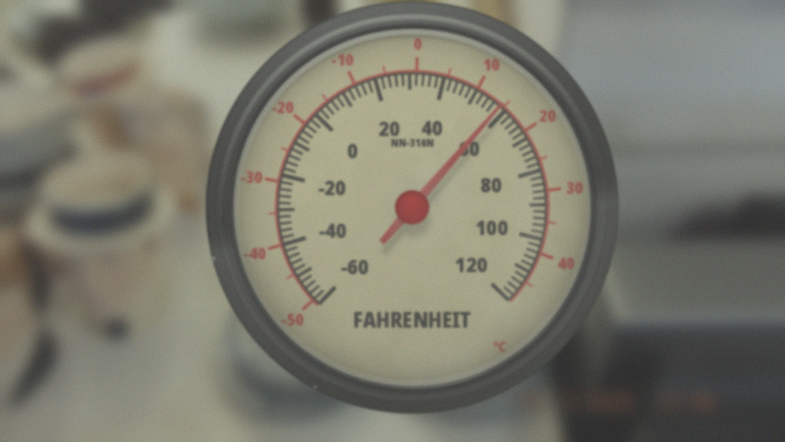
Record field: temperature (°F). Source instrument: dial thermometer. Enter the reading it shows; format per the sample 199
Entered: 58
